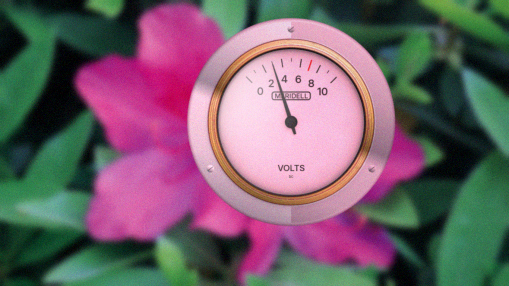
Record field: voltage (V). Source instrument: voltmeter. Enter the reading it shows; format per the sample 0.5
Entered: 3
